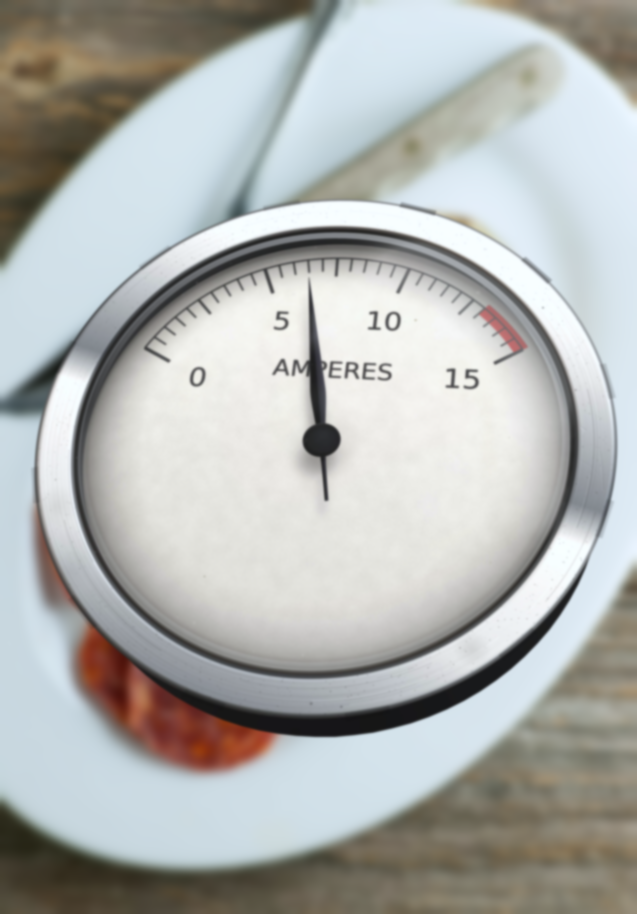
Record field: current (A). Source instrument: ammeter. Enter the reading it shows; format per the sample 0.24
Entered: 6.5
